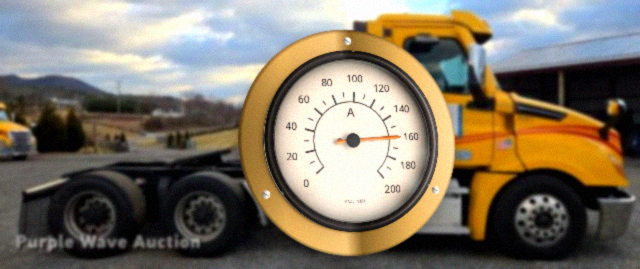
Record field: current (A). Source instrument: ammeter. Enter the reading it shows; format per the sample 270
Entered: 160
